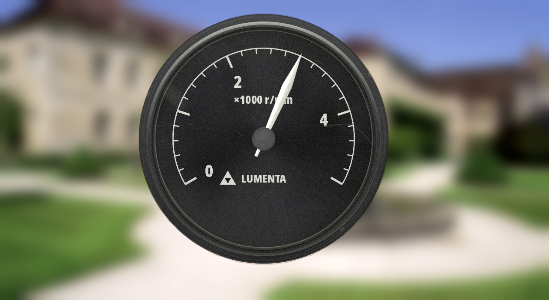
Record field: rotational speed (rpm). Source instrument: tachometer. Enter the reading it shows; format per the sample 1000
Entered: 3000
